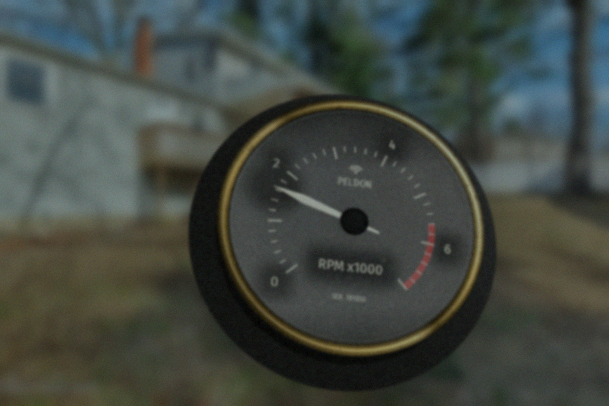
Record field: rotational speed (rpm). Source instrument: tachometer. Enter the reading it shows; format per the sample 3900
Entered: 1600
